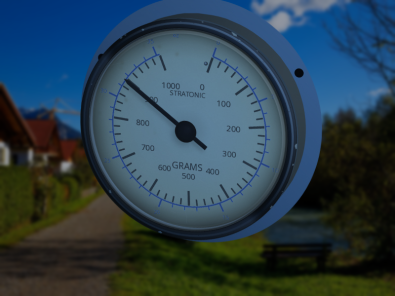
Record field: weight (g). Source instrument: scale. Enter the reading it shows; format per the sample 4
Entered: 900
